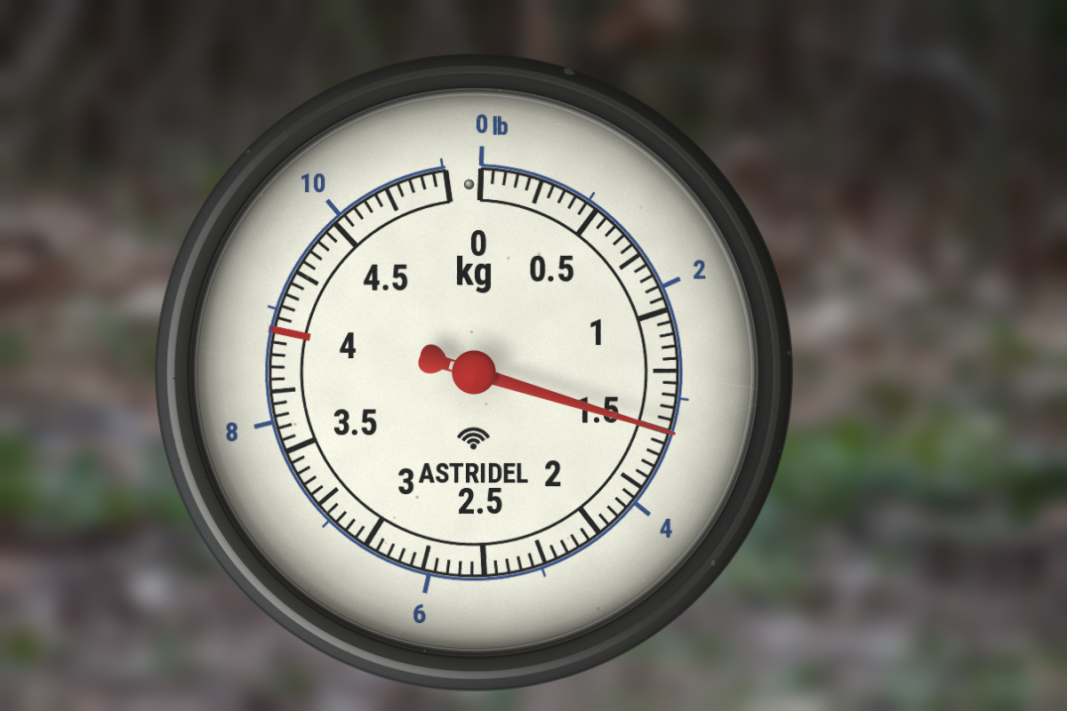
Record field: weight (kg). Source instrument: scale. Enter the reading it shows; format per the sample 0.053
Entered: 1.5
